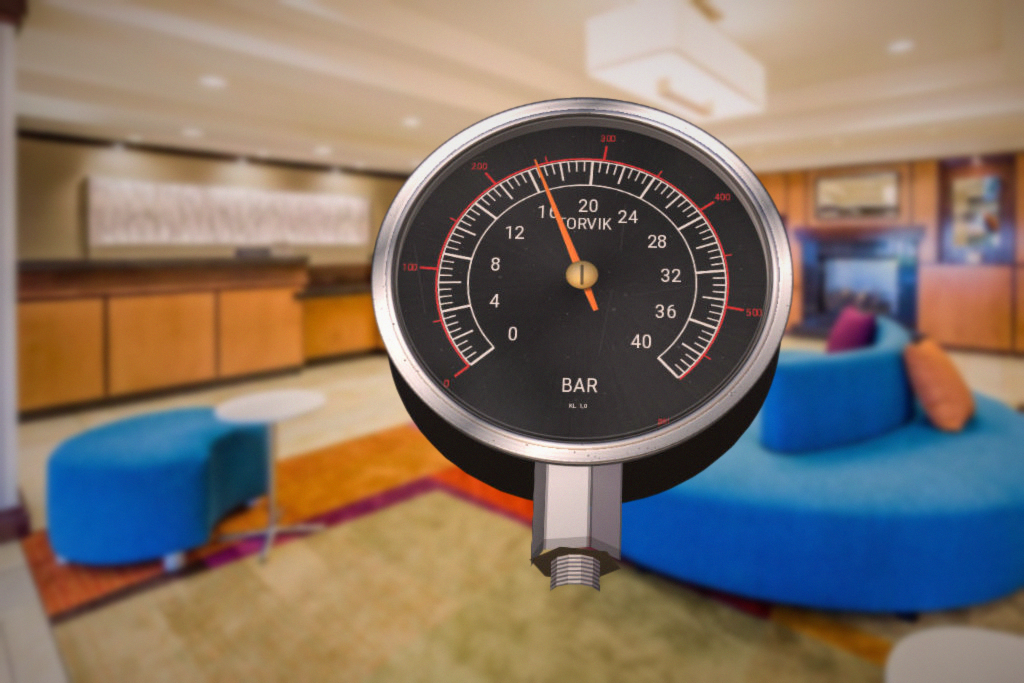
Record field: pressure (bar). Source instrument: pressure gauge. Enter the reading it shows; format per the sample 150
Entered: 16.5
